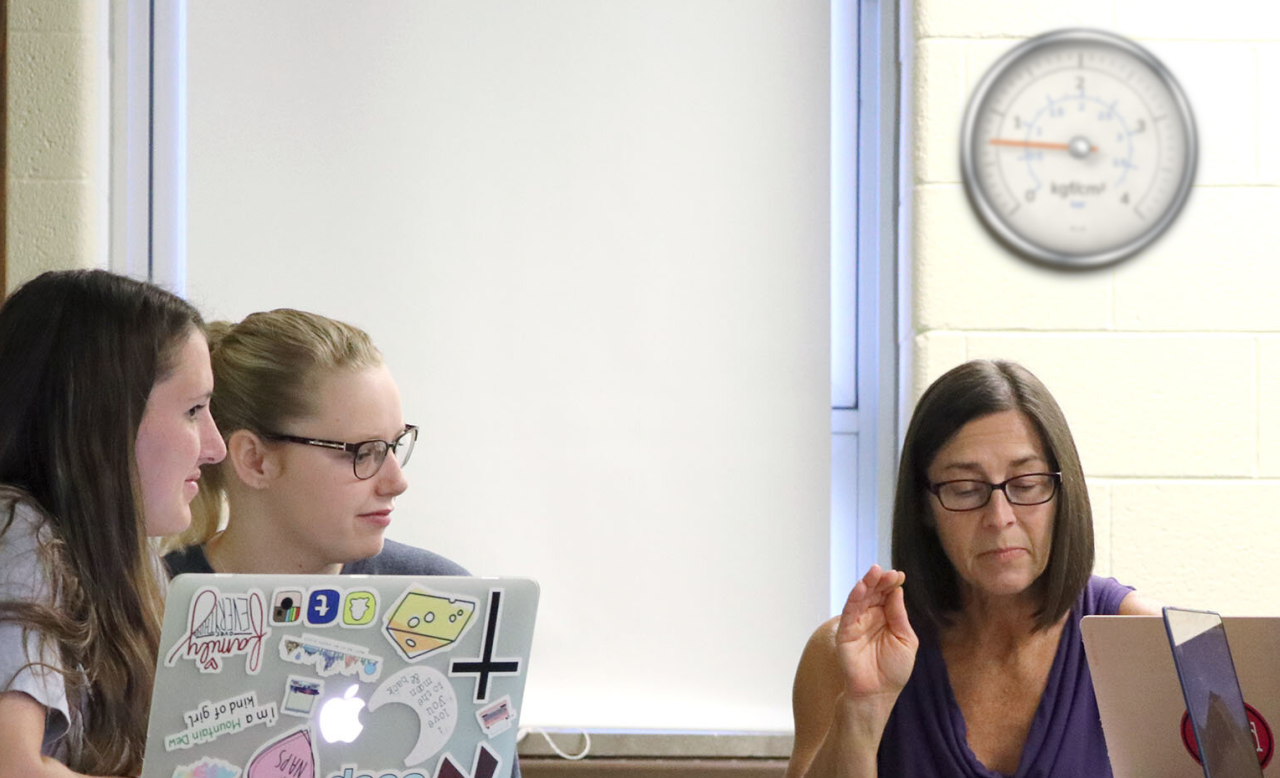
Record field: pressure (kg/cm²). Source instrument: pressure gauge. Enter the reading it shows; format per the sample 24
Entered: 0.7
